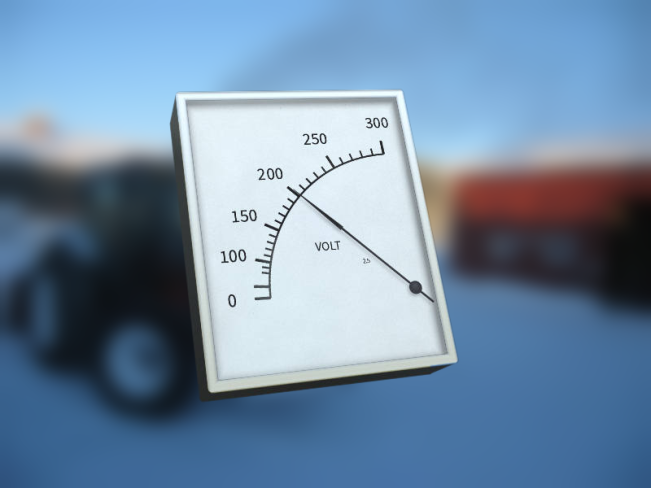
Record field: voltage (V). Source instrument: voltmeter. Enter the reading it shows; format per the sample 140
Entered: 200
